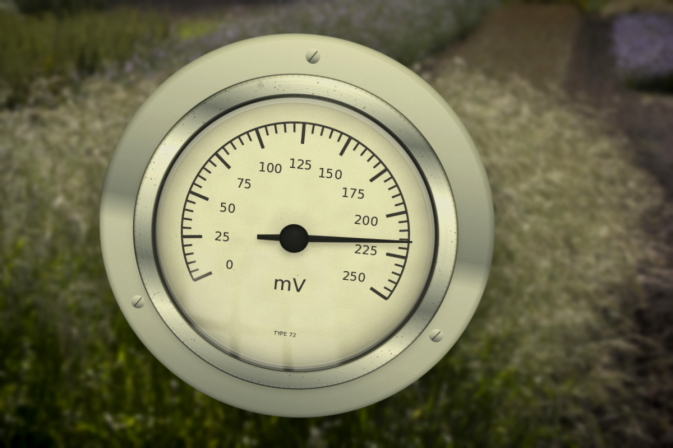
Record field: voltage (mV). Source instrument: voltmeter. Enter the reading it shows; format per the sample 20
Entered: 215
